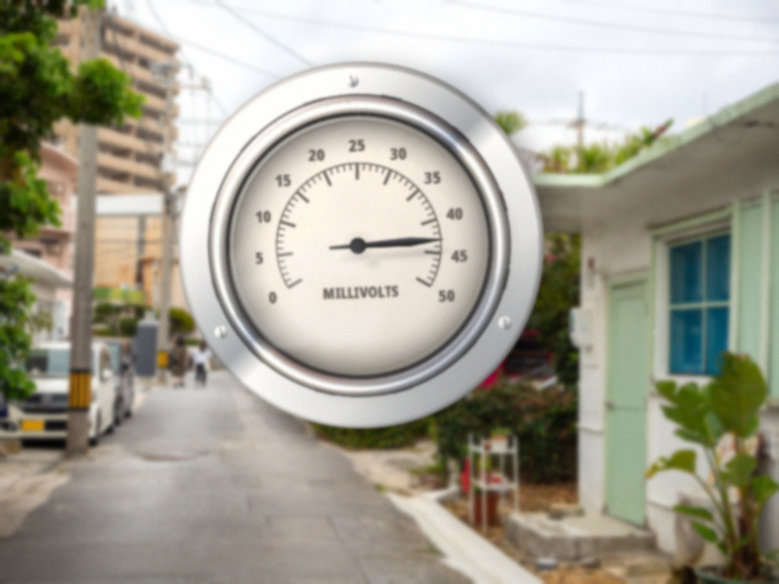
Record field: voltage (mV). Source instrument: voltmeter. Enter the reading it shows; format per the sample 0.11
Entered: 43
